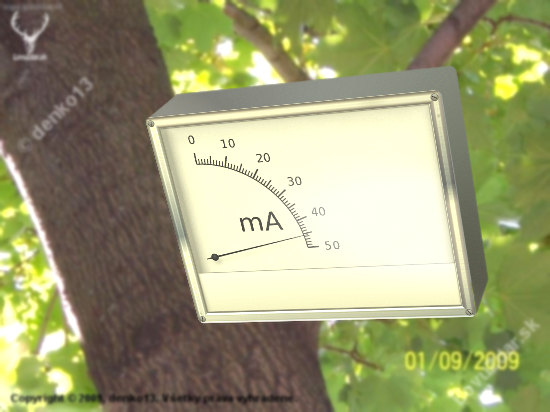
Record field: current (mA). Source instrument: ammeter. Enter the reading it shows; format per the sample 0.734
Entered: 45
